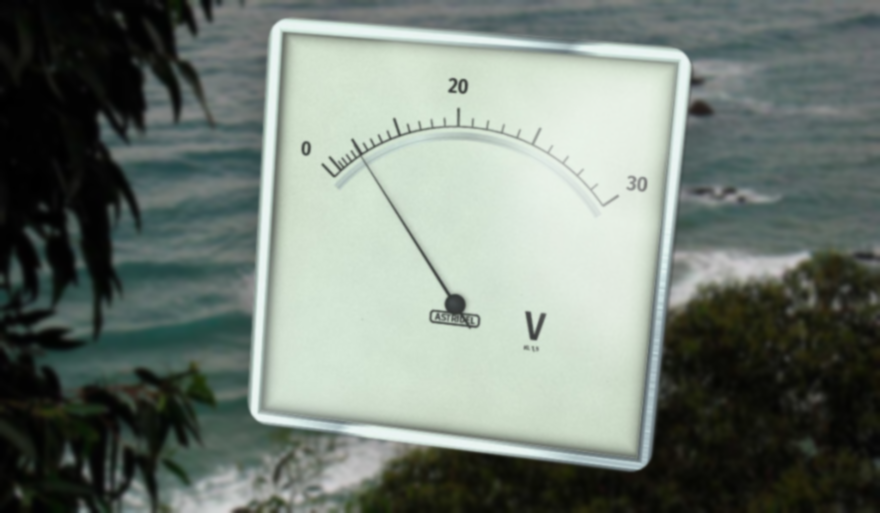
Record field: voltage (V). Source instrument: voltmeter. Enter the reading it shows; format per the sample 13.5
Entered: 10
